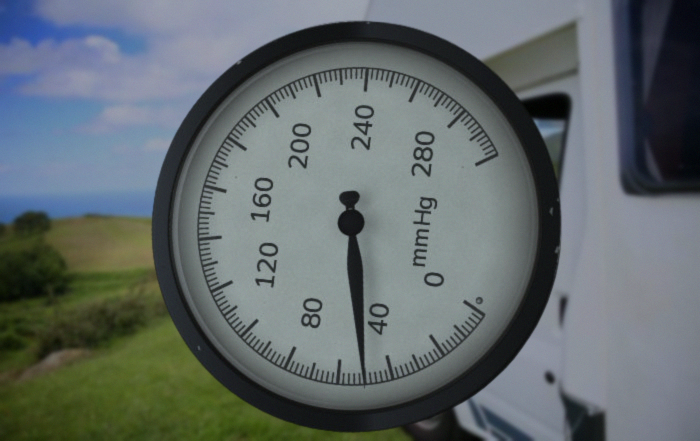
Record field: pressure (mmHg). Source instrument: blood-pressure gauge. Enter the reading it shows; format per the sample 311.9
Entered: 50
